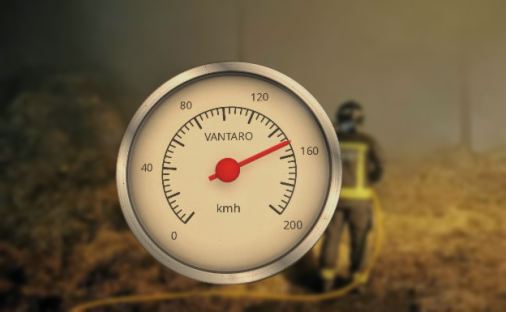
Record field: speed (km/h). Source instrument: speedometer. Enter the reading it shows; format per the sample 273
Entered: 152
